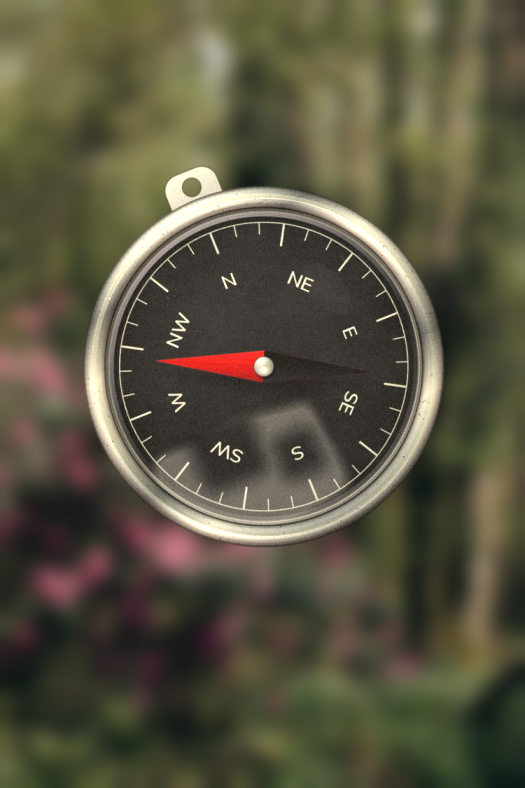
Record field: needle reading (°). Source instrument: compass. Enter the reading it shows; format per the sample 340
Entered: 295
